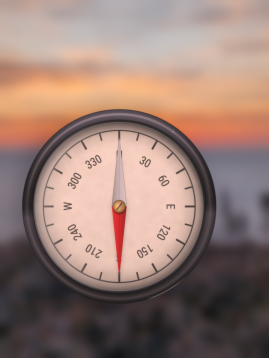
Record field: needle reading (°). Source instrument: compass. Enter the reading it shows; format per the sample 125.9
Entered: 180
